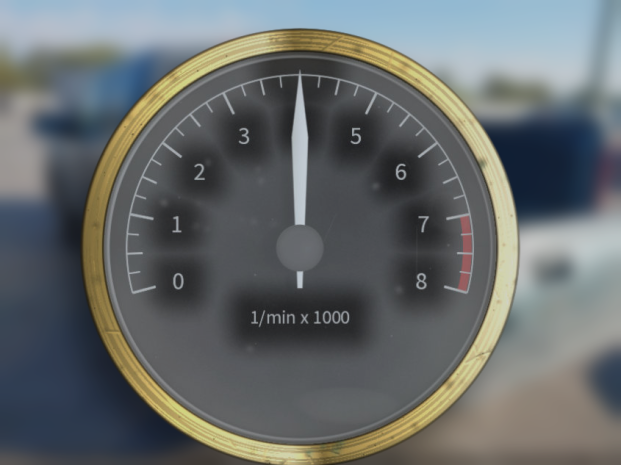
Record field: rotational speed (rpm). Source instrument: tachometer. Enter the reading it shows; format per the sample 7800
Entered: 4000
